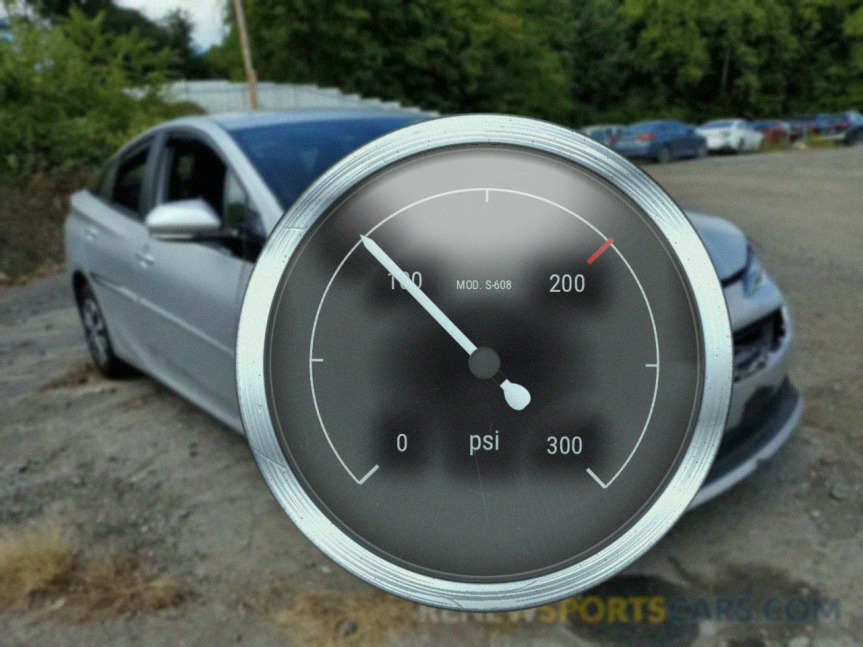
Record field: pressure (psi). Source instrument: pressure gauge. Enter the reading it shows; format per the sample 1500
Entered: 100
